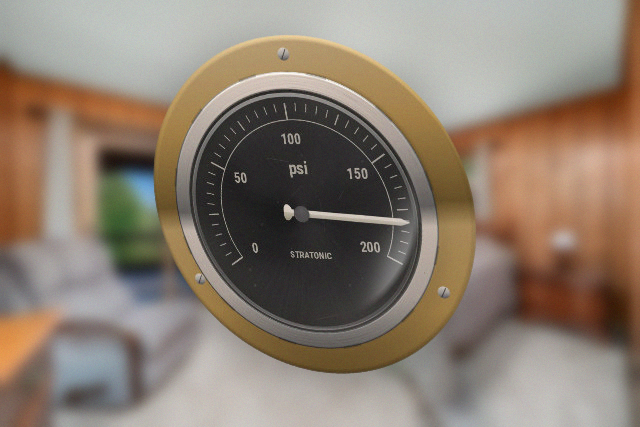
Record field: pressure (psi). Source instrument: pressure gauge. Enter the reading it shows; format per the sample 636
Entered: 180
